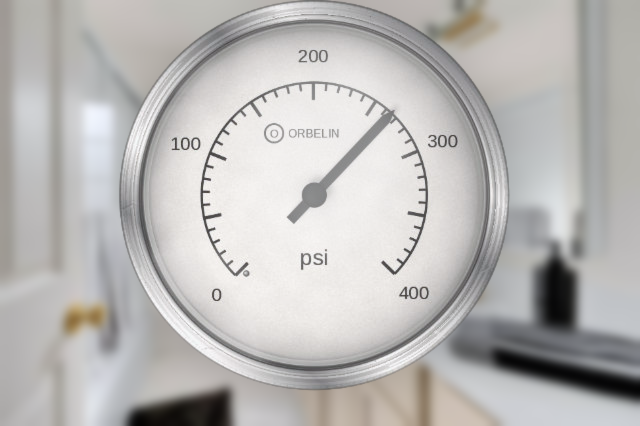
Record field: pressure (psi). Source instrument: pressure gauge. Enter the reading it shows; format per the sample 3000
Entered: 265
